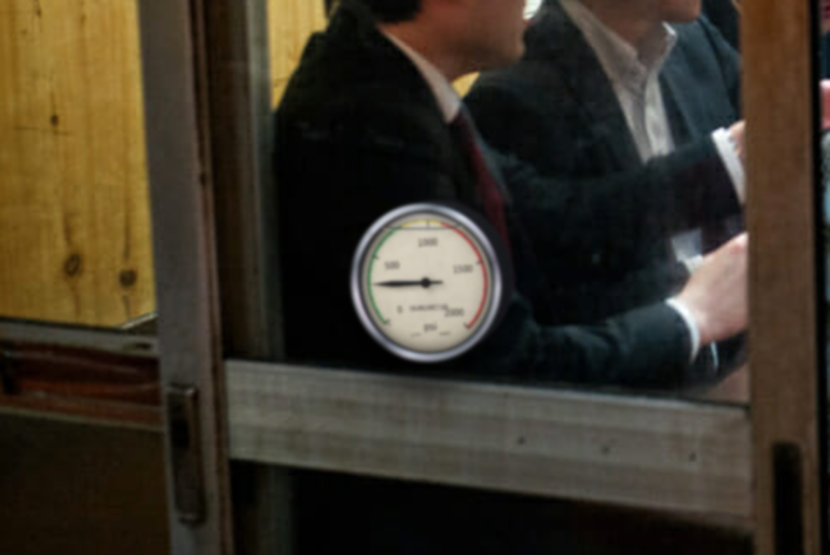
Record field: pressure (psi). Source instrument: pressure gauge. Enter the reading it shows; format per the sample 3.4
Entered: 300
